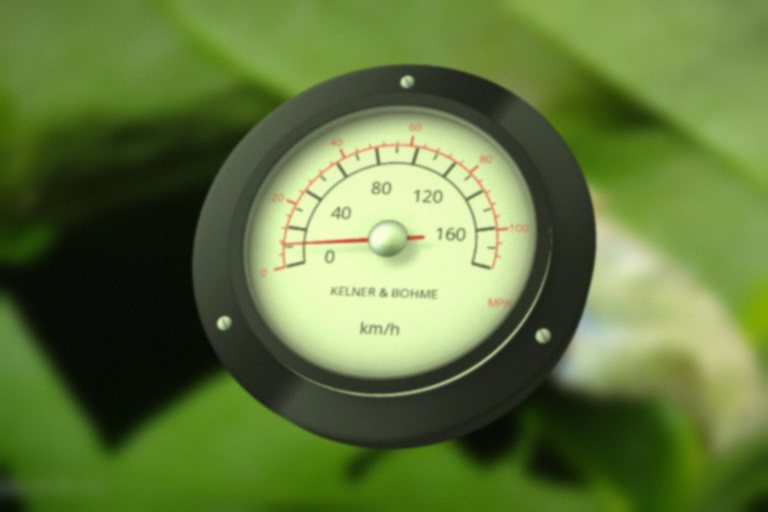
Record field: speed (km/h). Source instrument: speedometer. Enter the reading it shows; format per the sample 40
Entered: 10
